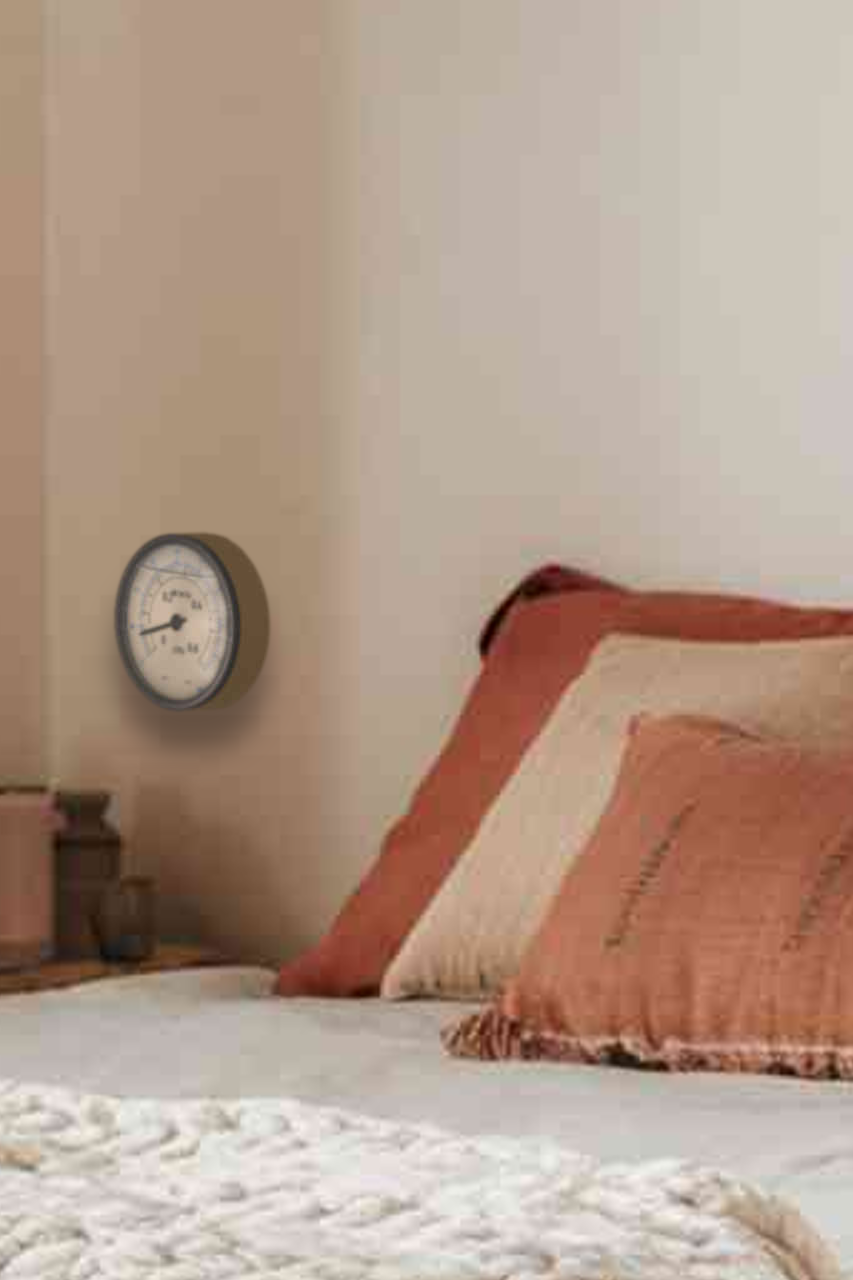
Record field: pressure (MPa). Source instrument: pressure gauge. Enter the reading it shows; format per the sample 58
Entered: 0.05
